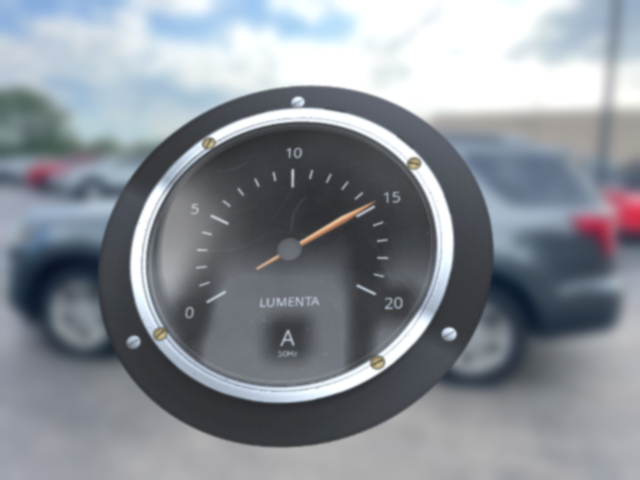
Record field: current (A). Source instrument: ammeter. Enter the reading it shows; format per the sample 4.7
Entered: 15
